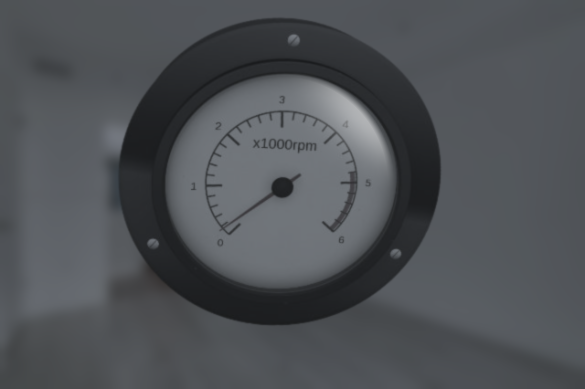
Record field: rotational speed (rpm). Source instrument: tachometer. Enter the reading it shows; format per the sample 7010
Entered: 200
